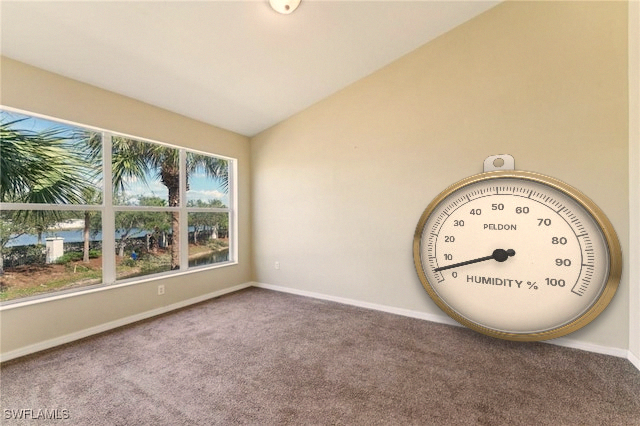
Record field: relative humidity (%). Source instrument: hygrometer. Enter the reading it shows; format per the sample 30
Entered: 5
